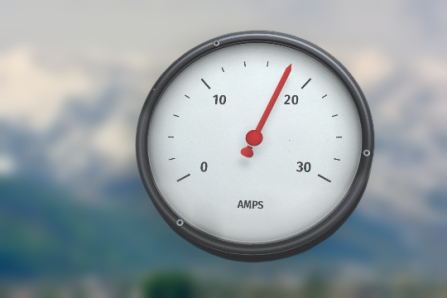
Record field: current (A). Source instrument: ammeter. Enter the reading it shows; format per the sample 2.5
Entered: 18
